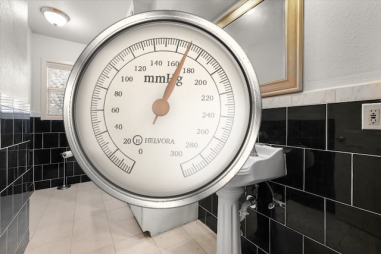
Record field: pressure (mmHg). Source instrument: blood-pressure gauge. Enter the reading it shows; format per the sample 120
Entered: 170
